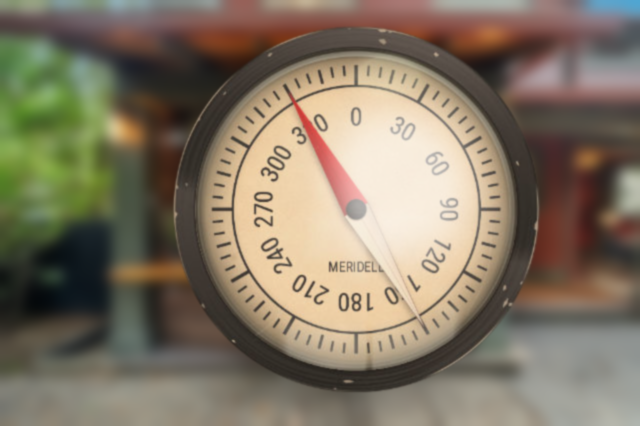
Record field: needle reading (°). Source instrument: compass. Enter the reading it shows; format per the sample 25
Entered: 330
